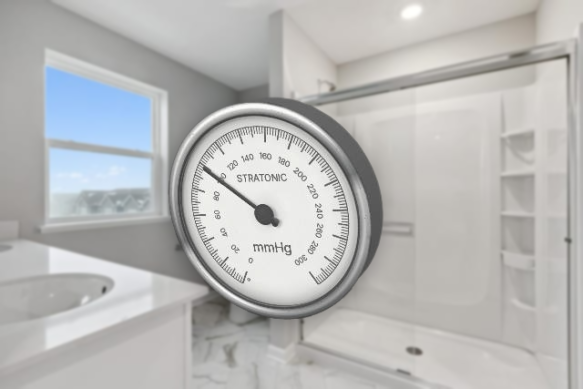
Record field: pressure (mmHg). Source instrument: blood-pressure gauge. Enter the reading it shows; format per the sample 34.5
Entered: 100
